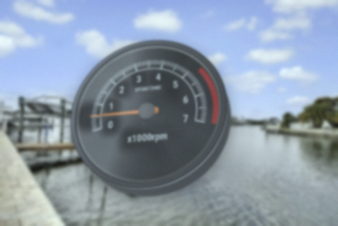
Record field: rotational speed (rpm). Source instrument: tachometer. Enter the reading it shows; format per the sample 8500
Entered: 500
